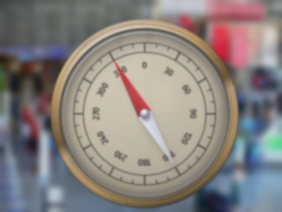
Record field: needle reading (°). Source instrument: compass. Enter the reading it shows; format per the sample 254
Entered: 330
